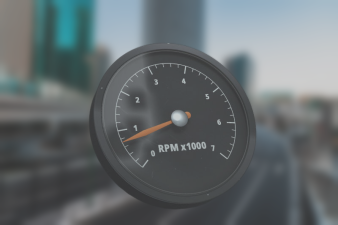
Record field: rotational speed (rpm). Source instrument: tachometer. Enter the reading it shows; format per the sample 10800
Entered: 700
